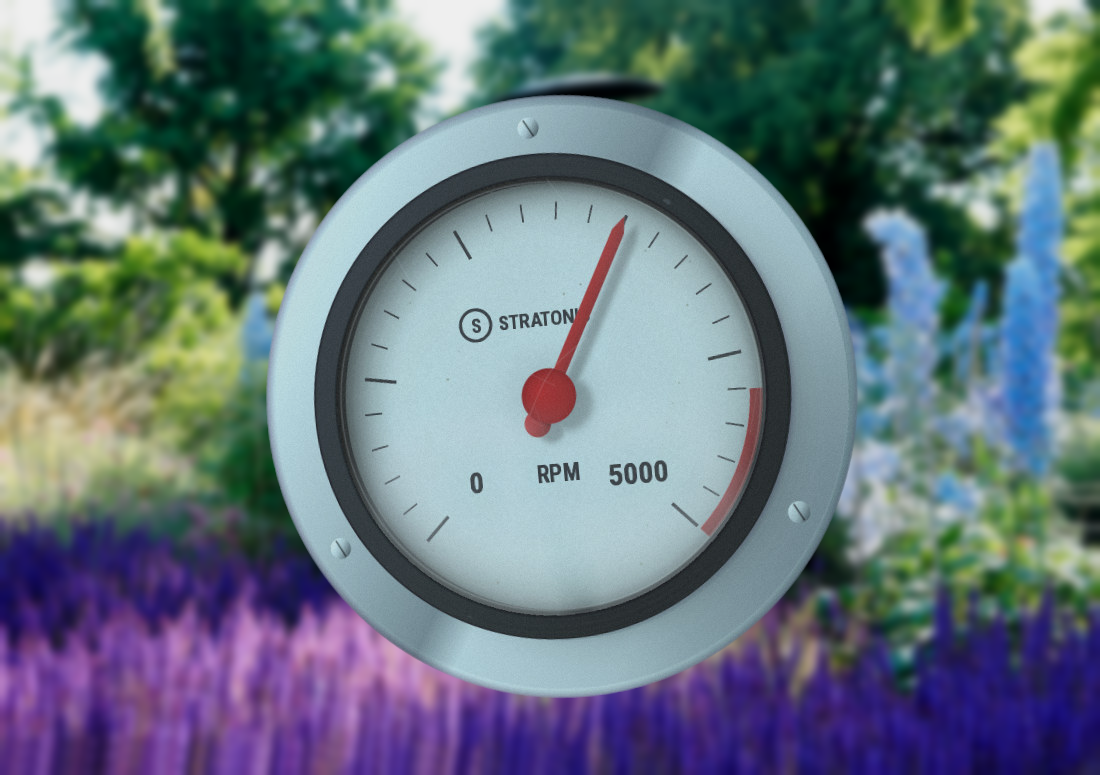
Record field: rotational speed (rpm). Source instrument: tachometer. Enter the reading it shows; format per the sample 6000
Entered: 3000
